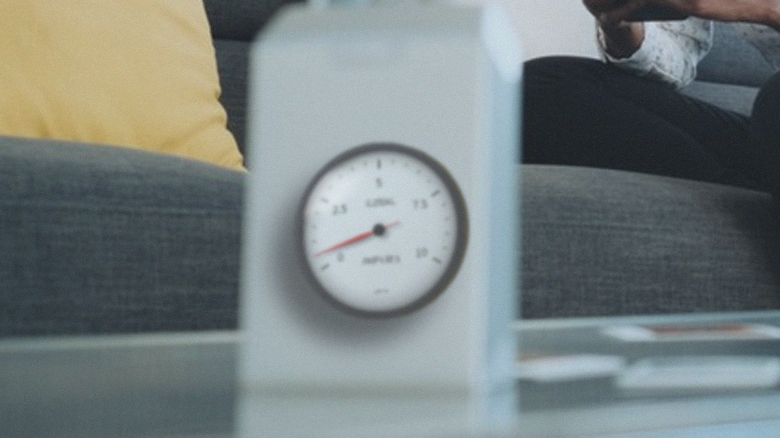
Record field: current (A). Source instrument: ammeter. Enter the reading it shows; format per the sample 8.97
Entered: 0.5
